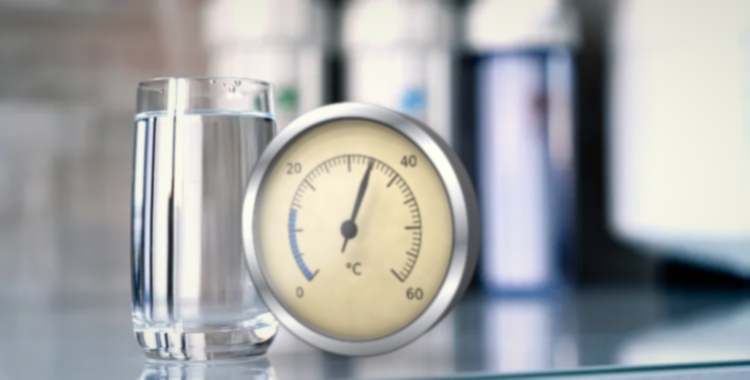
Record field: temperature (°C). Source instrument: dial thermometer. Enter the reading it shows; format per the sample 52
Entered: 35
